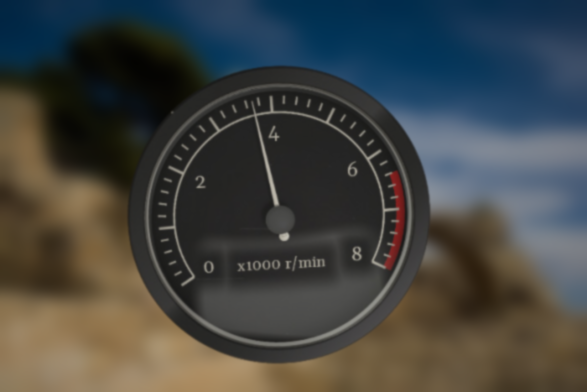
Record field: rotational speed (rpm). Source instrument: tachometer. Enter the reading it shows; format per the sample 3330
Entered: 3700
